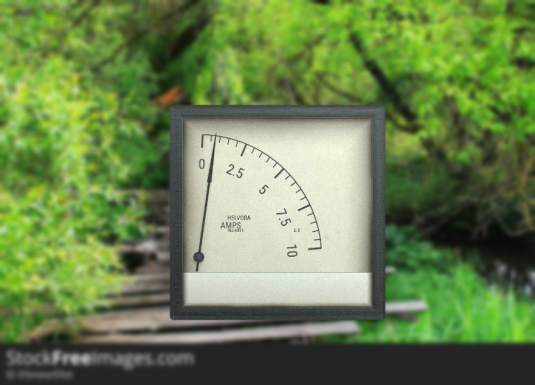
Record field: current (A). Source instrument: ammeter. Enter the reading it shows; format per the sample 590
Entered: 0.75
